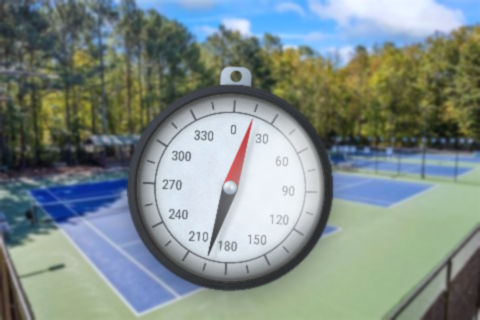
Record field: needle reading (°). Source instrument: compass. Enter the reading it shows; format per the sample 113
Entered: 15
